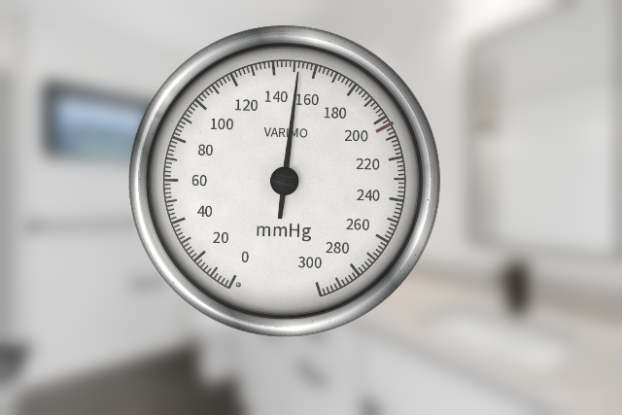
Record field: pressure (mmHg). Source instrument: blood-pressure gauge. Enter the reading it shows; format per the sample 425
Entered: 152
